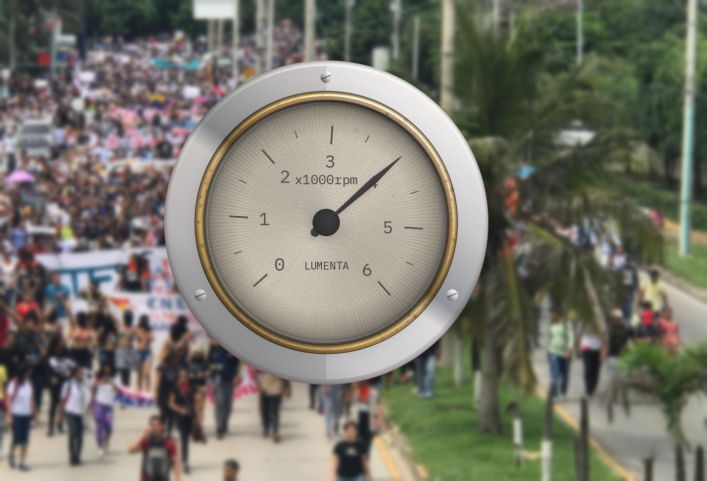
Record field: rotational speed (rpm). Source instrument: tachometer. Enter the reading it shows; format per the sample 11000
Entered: 4000
